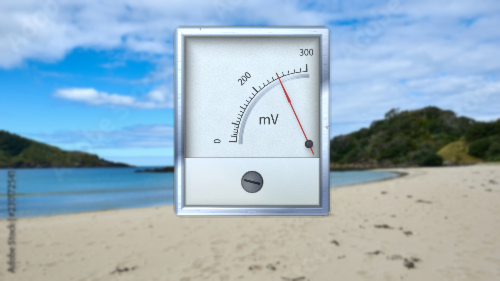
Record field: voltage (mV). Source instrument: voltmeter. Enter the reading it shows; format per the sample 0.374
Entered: 250
